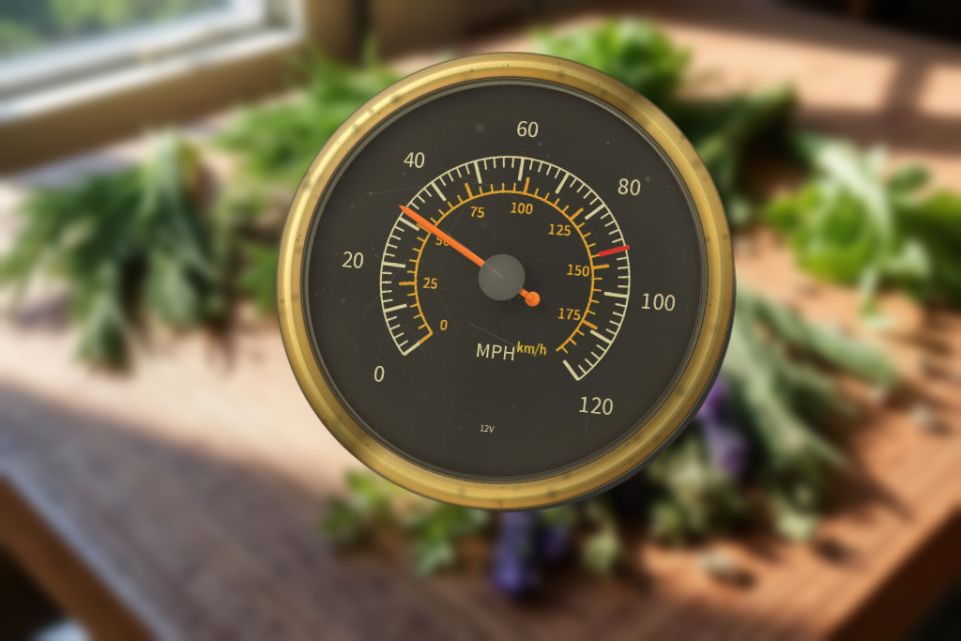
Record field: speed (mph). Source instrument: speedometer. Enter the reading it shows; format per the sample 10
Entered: 32
